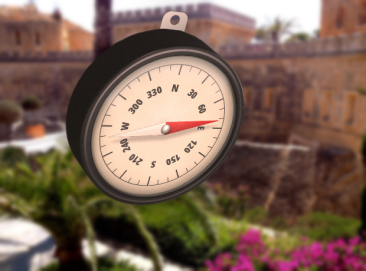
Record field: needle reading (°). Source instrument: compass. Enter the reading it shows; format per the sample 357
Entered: 80
